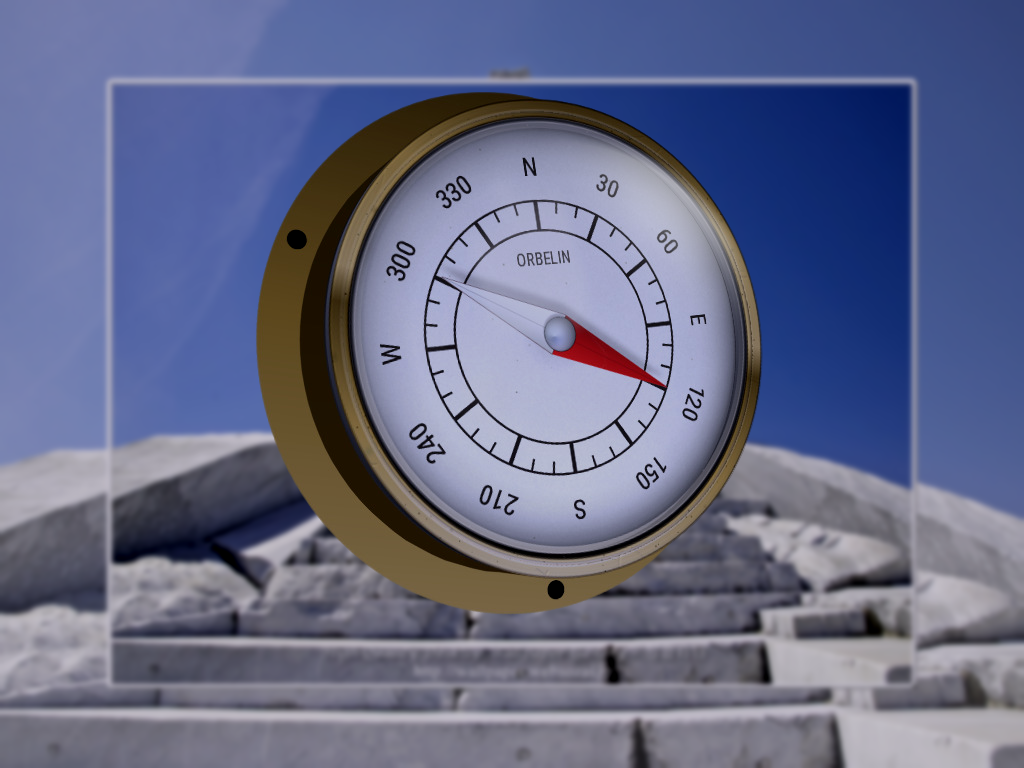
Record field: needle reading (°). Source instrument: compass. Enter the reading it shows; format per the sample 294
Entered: 120
